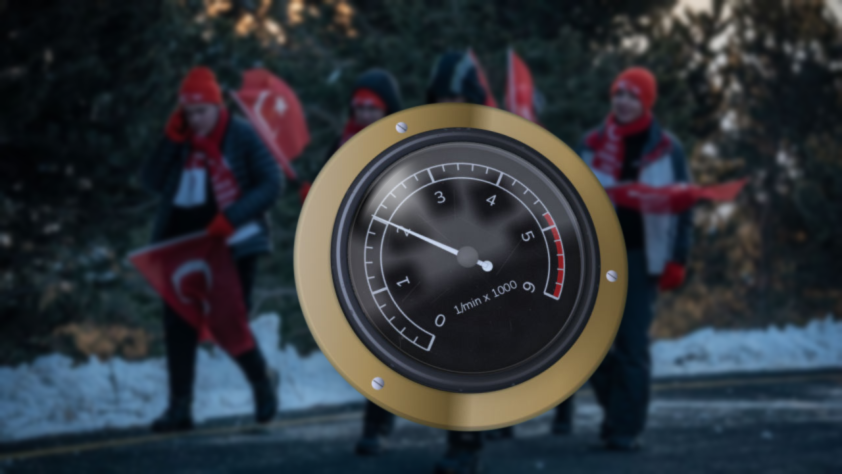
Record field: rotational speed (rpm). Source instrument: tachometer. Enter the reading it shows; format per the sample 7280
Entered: 2000
